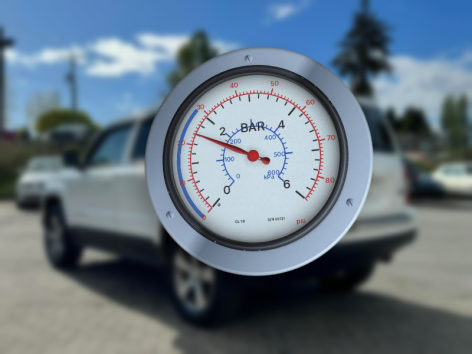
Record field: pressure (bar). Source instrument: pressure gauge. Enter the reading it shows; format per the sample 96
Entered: 1.6
